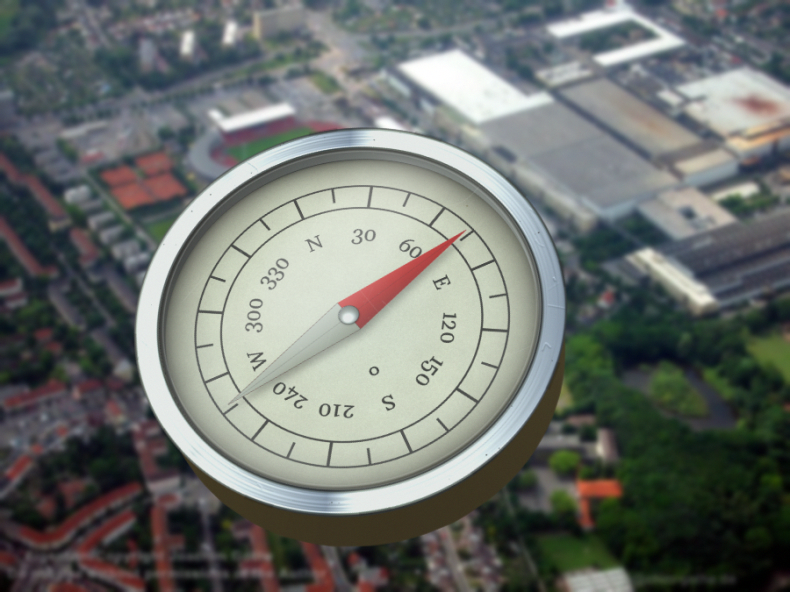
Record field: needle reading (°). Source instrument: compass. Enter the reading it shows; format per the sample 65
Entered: 75
